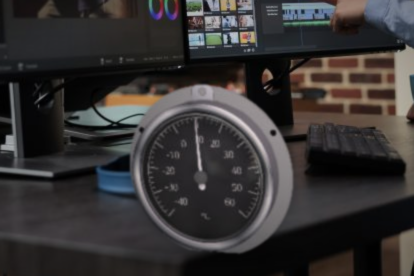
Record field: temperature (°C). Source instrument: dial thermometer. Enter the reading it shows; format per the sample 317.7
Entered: 10
